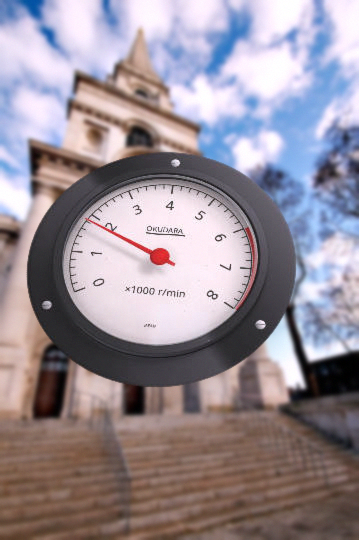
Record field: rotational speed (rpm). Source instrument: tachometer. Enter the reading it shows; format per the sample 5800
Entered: 1800
